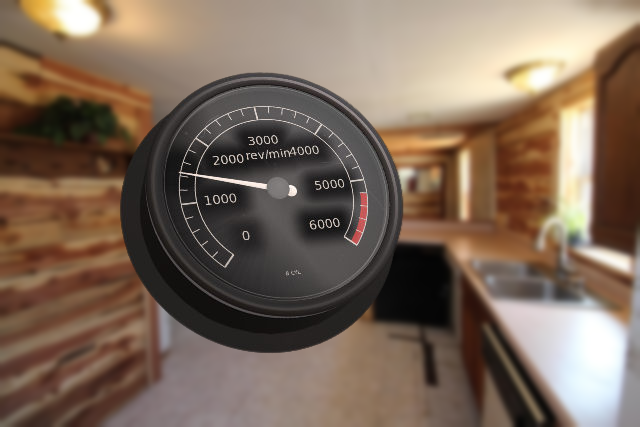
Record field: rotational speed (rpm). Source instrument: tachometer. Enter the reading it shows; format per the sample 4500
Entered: 1400
